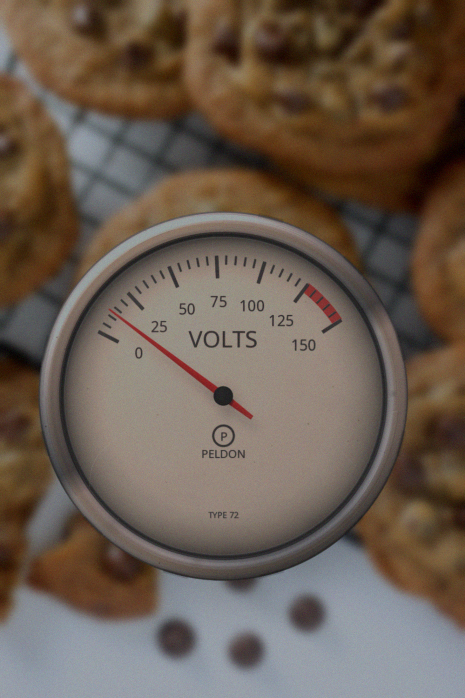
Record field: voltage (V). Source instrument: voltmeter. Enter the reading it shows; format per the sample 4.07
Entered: 12.5
